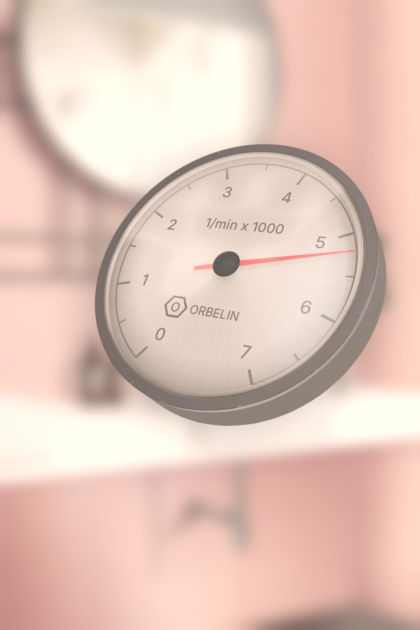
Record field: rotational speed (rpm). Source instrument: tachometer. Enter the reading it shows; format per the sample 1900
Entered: 5250
